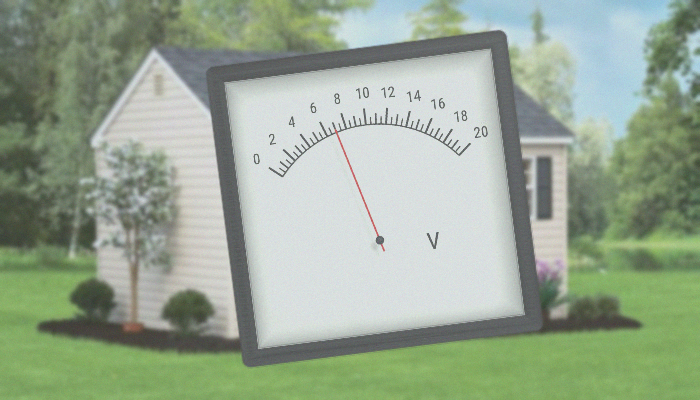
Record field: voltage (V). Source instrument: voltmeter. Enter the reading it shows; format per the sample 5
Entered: 7
